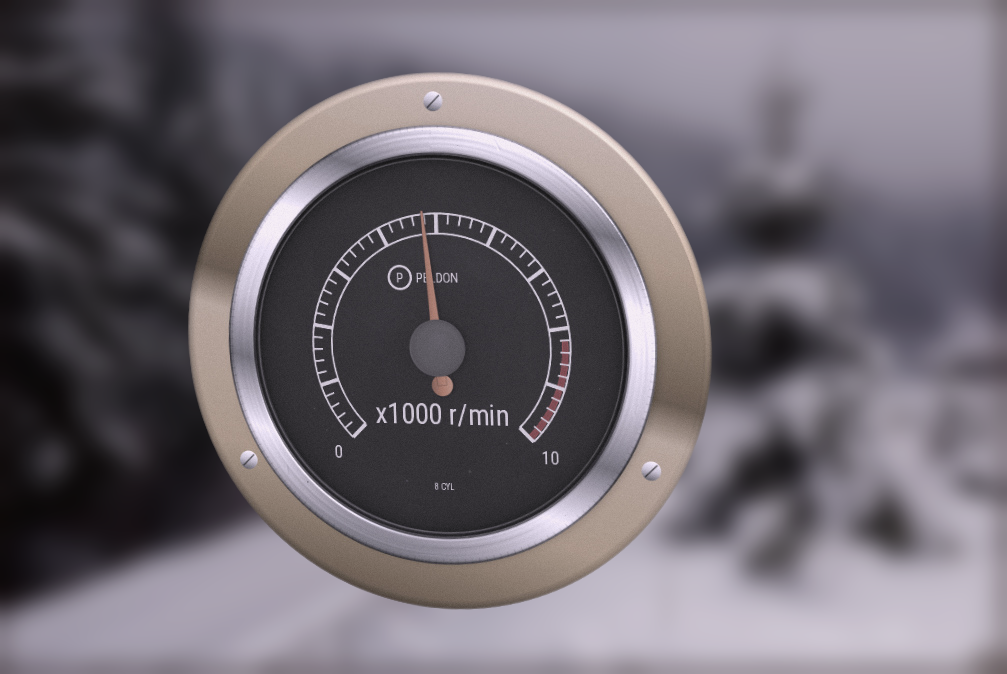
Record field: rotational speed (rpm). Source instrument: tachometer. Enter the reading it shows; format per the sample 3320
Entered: 4800
